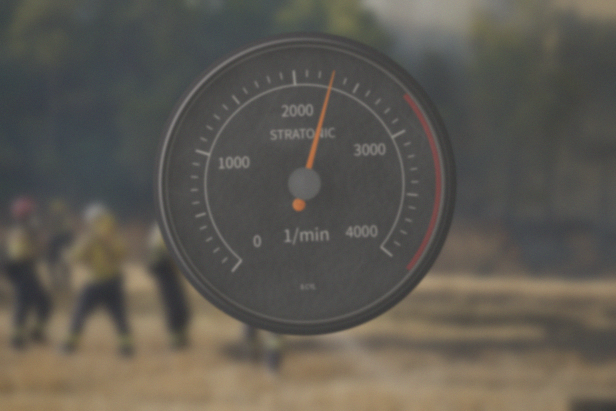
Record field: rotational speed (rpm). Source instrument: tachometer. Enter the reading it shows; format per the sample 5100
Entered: 2300
